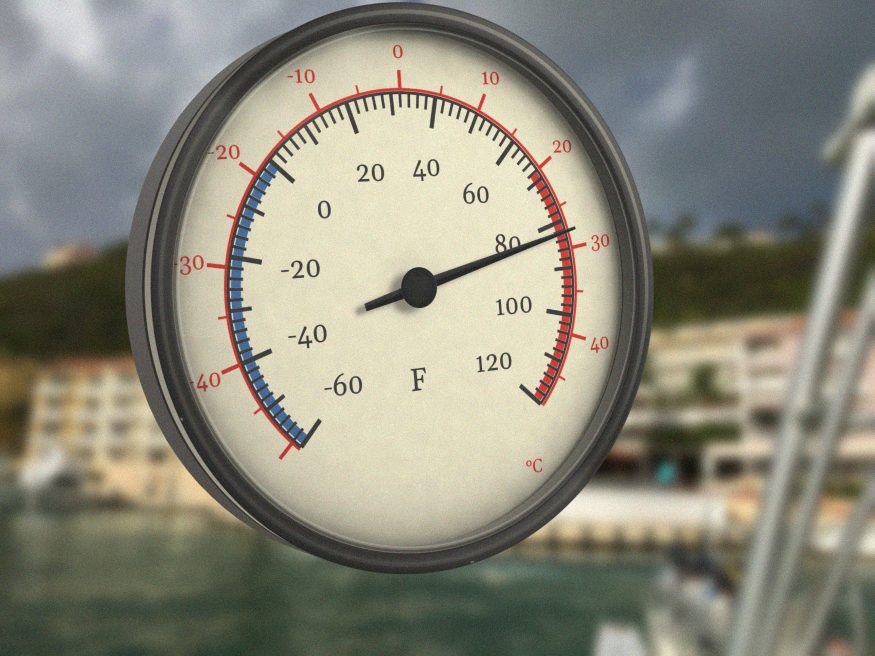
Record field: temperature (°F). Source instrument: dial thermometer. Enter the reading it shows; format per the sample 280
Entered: 82
